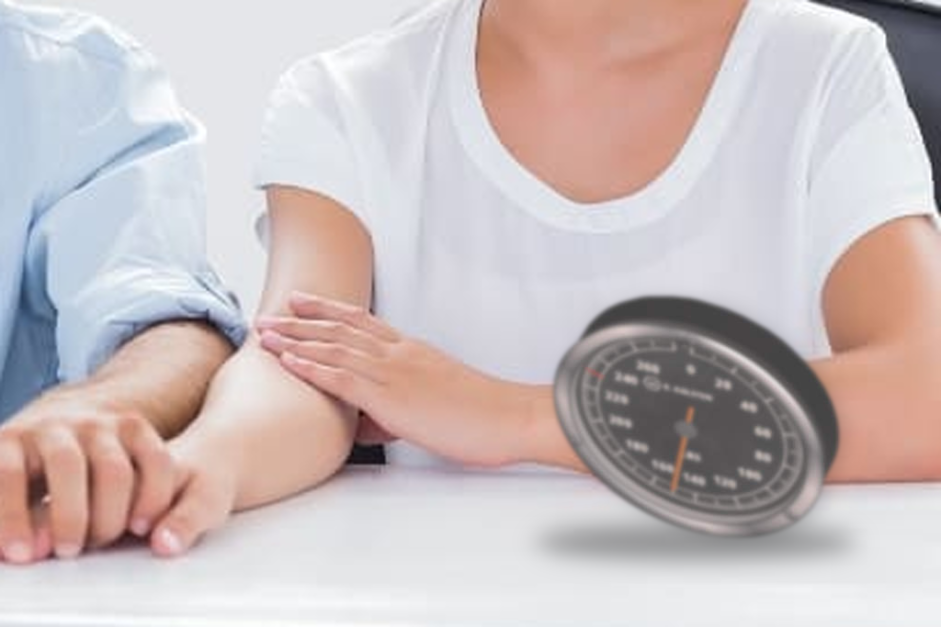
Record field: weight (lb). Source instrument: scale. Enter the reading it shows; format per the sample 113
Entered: 150
